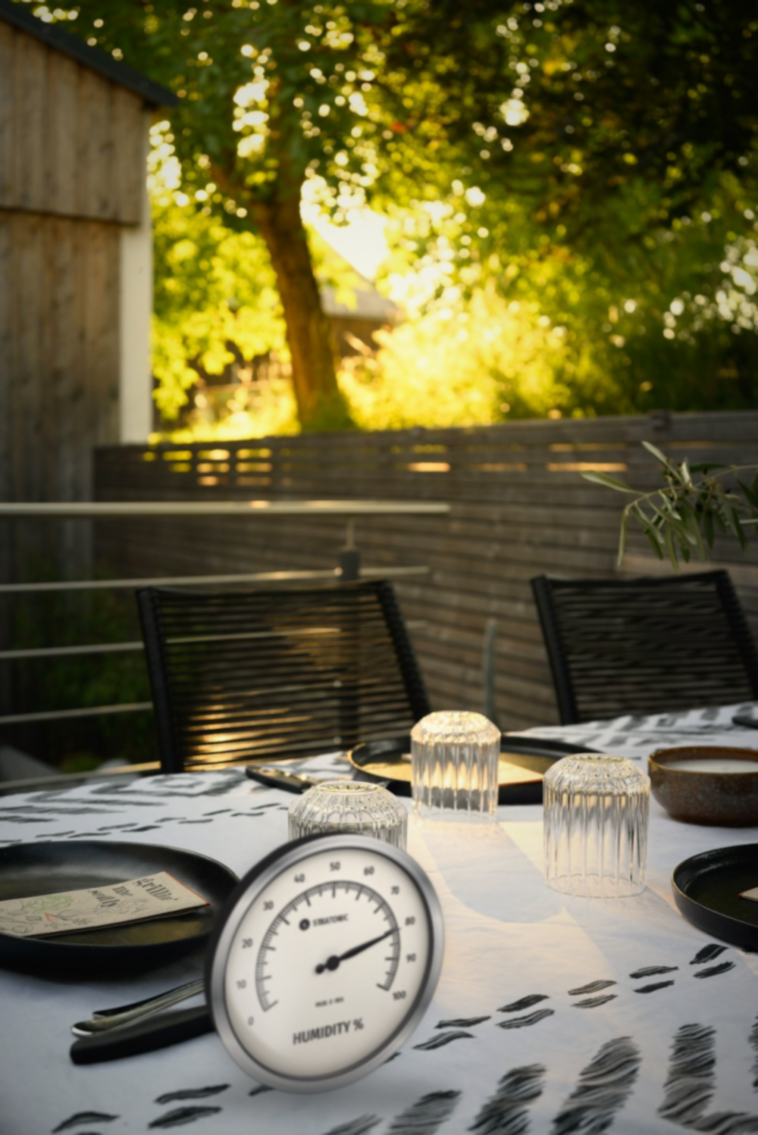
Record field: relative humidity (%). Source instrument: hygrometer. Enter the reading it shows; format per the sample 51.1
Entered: 80
